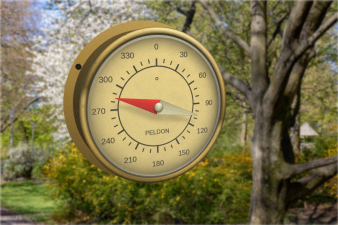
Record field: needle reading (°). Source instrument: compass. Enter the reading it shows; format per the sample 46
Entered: 285
